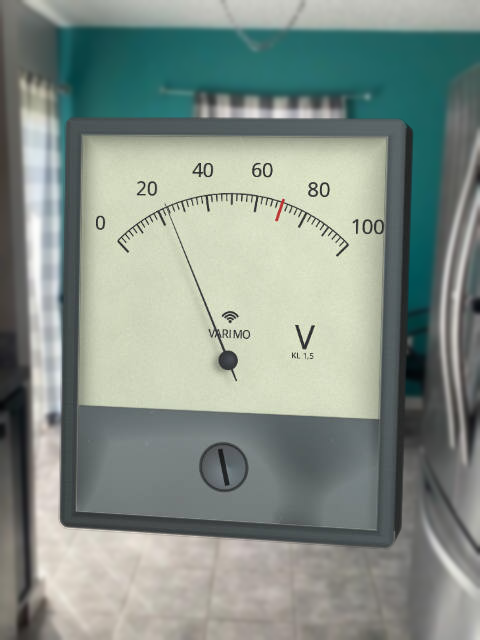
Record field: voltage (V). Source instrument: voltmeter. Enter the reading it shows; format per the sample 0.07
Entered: 24
